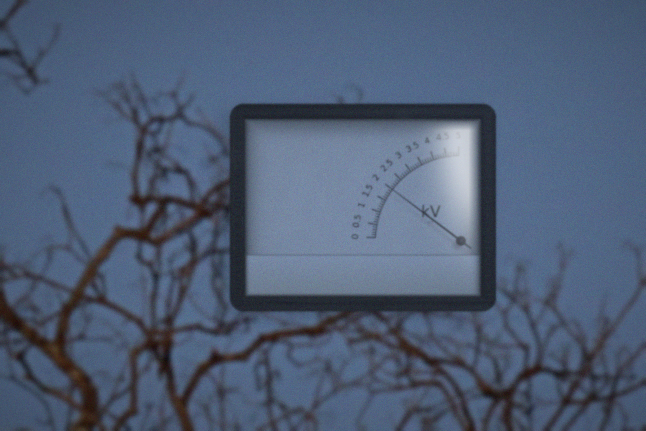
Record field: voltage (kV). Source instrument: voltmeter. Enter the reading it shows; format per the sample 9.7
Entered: 2
